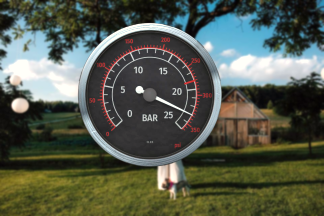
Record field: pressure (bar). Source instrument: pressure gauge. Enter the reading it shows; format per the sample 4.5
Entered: 23
